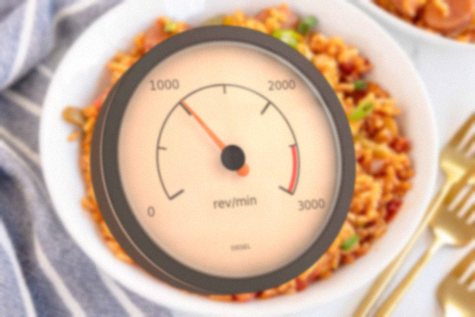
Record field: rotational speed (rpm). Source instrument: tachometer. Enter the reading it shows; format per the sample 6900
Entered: 1000
